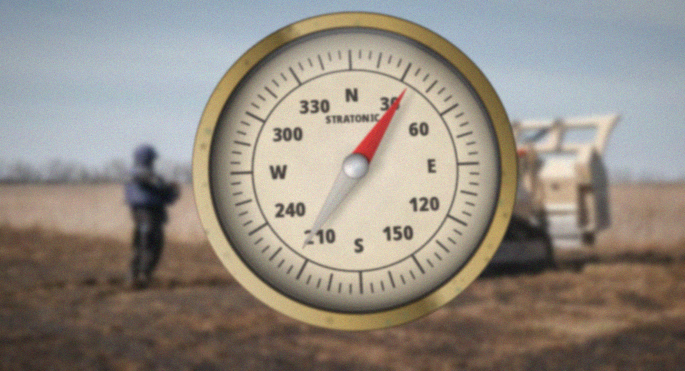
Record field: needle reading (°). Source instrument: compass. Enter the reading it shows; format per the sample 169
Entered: 35
